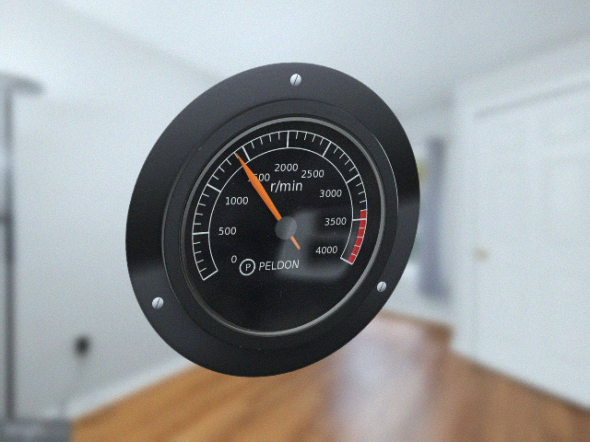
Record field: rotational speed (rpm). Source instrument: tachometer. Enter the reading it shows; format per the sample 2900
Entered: 1400
